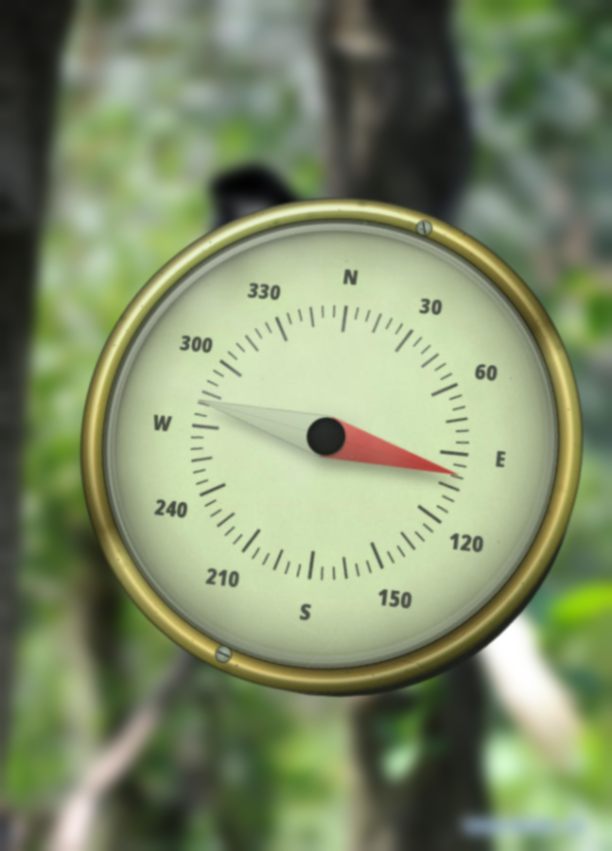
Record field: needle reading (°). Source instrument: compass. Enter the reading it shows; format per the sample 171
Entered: 100
